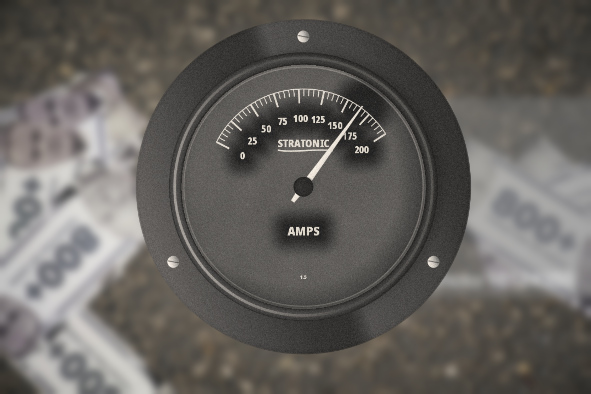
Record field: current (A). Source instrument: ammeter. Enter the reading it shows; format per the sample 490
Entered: 165
